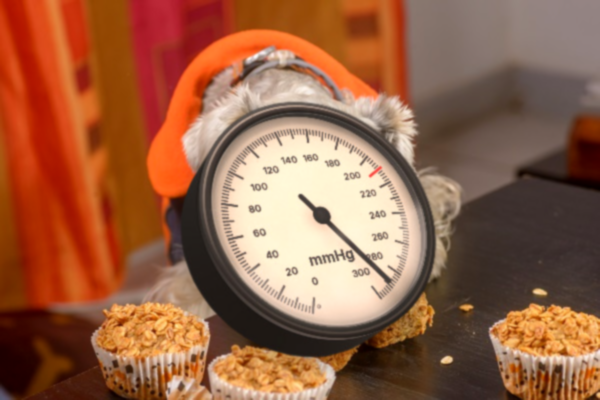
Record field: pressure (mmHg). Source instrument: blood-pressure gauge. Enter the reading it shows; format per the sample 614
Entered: 290
